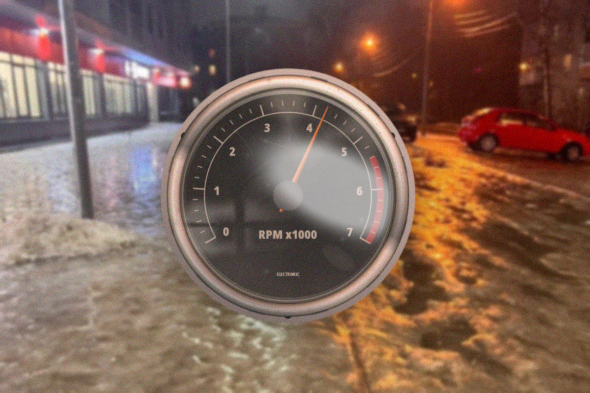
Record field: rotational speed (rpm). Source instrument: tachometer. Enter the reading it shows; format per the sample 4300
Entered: 4200
